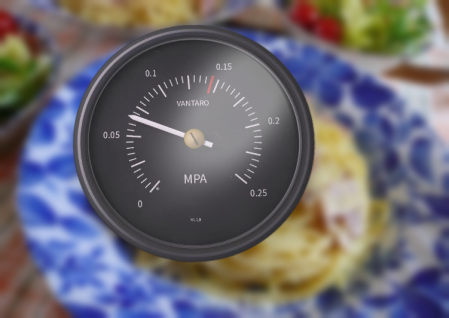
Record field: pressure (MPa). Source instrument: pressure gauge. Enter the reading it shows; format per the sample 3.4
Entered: 0.065
